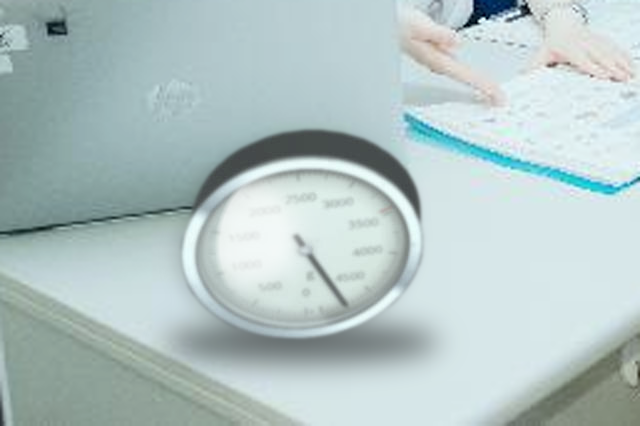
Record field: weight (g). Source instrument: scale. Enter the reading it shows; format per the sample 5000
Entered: 4750
